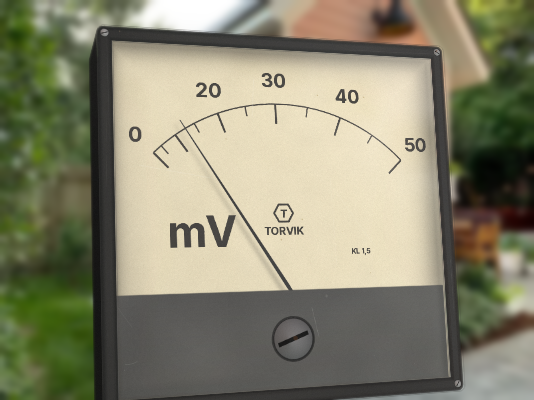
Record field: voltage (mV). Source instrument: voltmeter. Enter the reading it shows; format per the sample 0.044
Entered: 12.5
